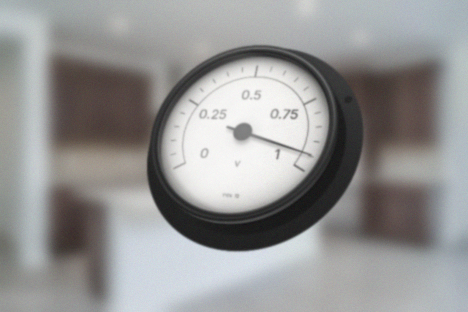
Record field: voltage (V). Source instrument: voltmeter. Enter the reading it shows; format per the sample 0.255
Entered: 0.95
